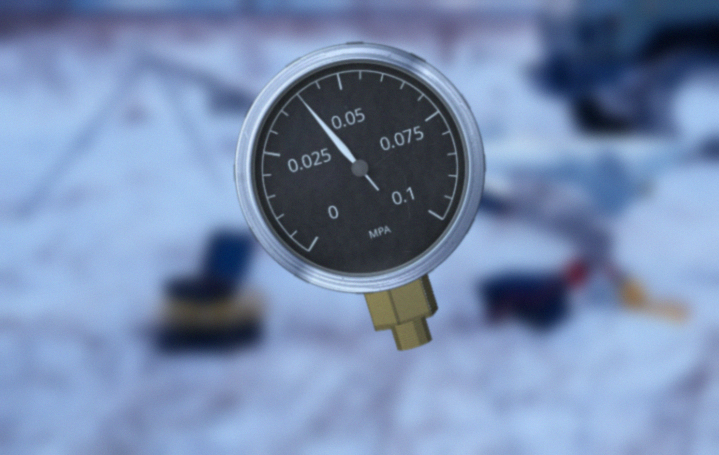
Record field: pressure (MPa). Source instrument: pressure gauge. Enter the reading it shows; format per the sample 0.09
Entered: 0.04
